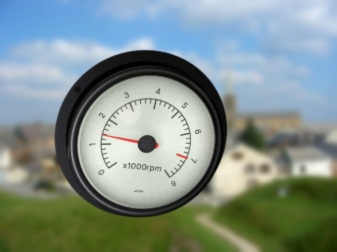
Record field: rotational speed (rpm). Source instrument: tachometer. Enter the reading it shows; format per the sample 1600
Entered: 1400
